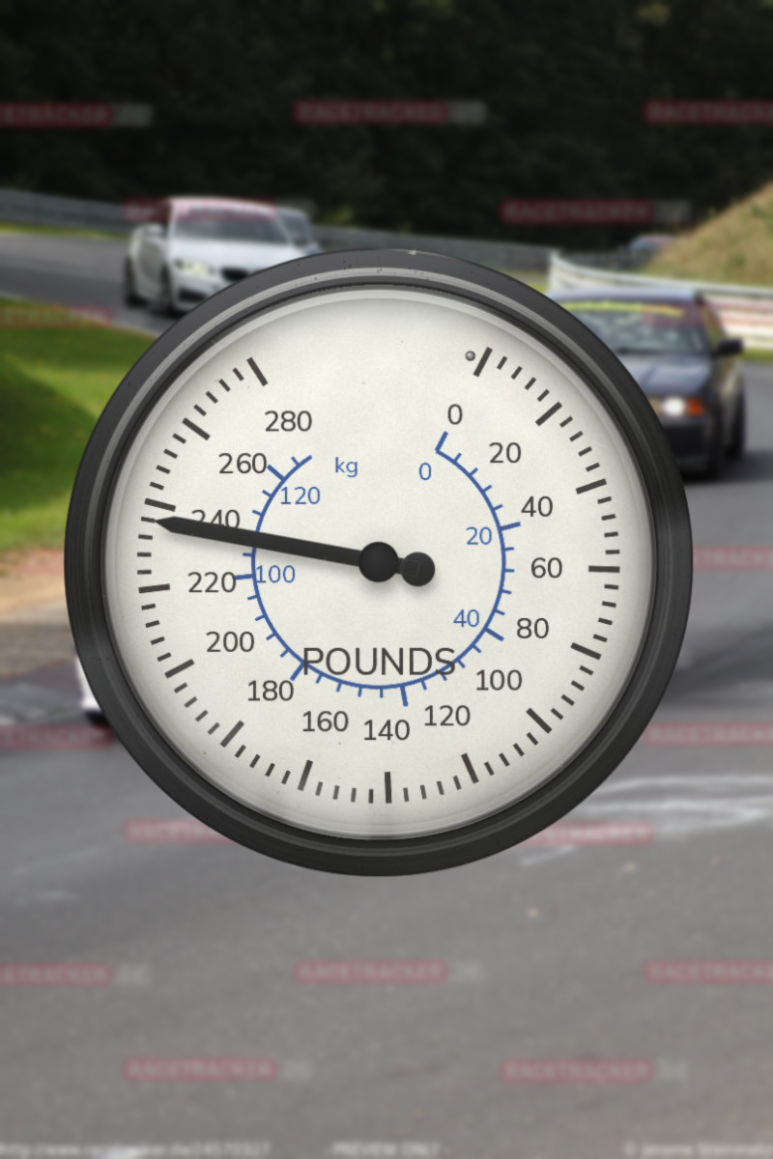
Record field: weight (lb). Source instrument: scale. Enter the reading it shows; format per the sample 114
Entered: 236
